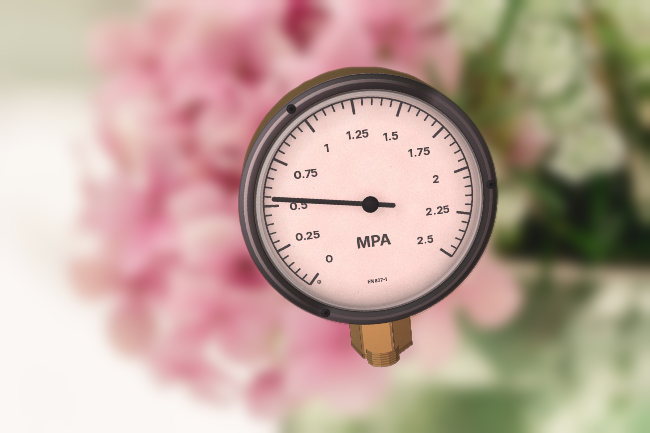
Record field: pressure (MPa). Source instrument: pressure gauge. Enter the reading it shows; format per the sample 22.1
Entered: 0.55
